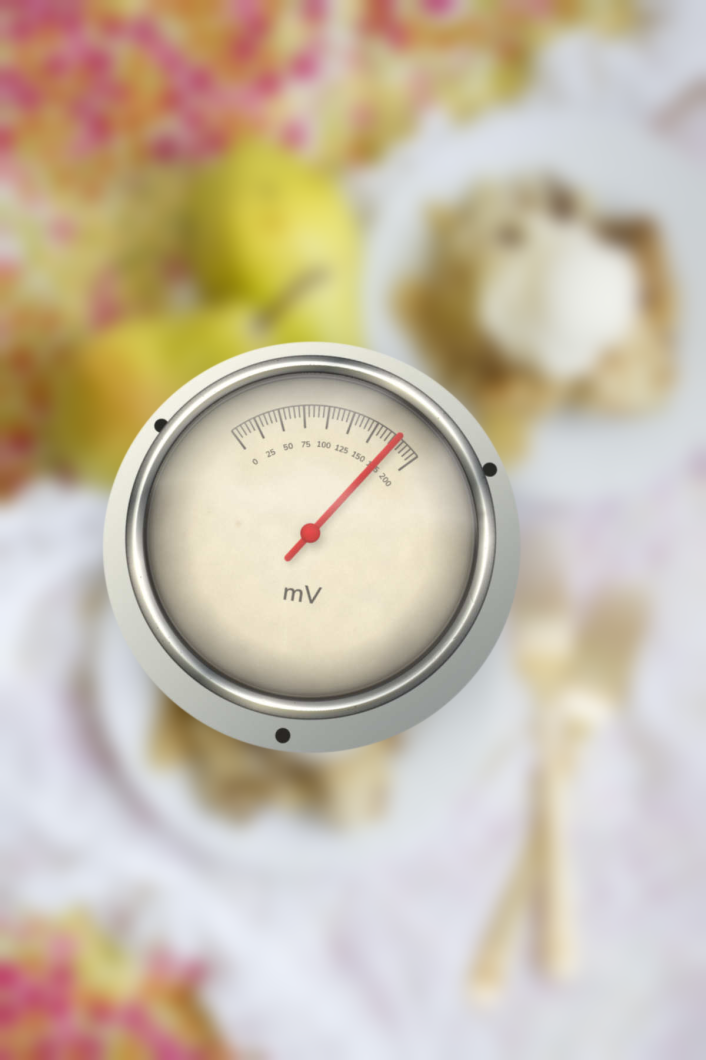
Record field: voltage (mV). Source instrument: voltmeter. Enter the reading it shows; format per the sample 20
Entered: 175
